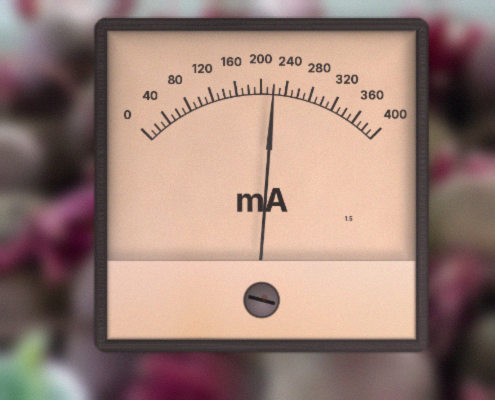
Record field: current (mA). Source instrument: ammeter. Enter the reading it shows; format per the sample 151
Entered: 220
